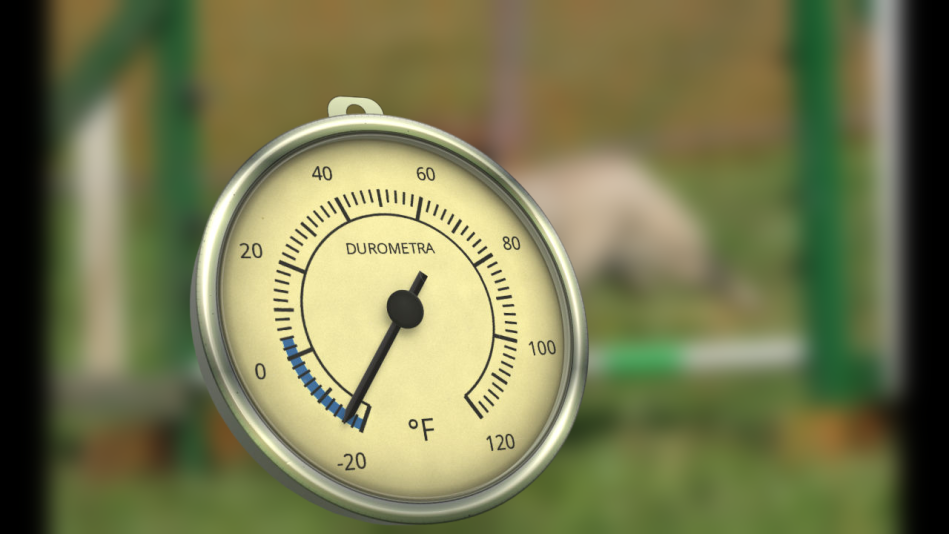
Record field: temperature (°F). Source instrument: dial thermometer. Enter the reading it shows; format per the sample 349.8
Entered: -16
